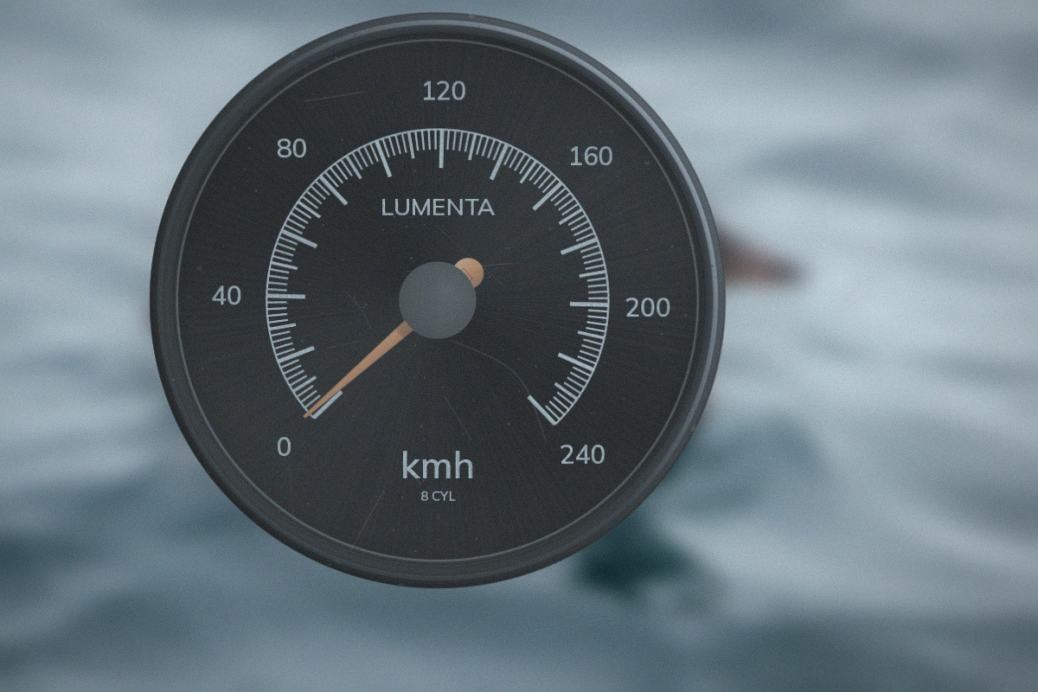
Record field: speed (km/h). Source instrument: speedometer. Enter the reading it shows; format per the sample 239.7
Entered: 2
